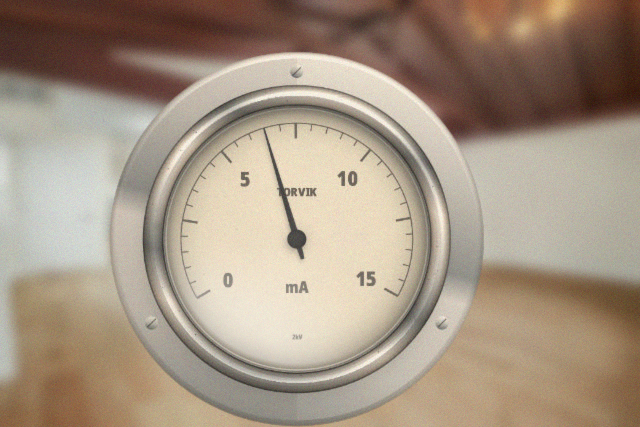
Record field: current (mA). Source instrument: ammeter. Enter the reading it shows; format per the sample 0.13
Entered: 6.5
